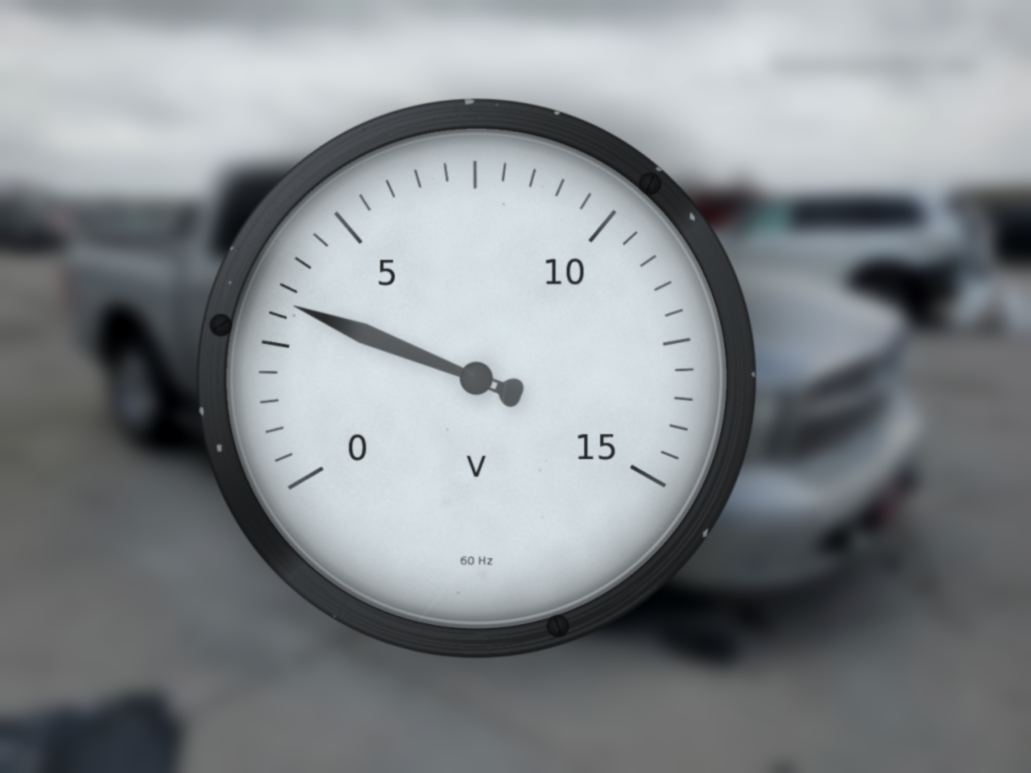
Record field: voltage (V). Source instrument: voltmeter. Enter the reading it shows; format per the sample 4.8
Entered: 3.25
